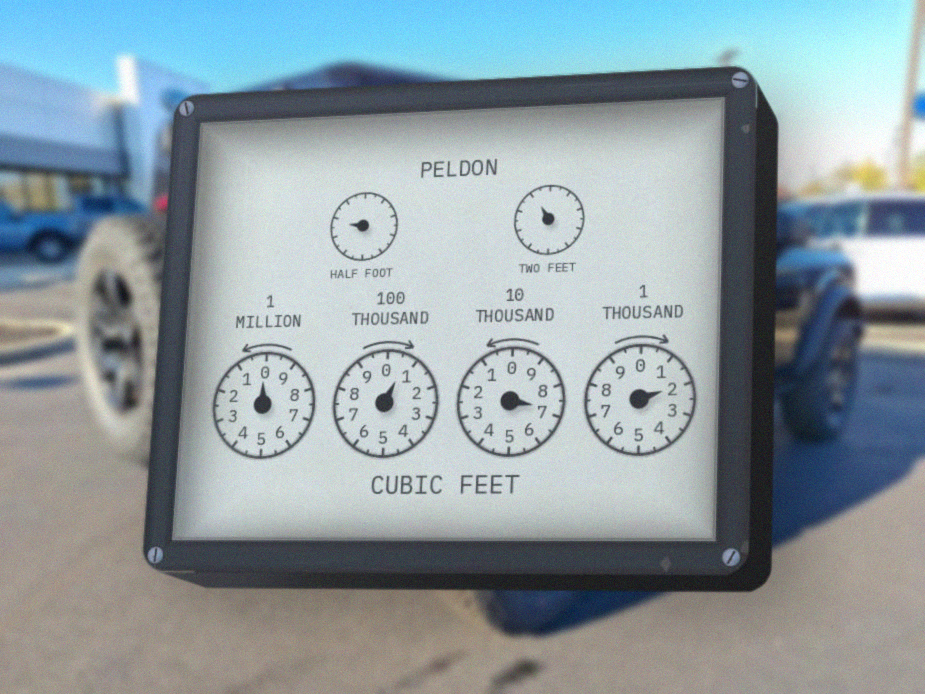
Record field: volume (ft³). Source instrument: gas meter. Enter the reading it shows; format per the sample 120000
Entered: 7200
